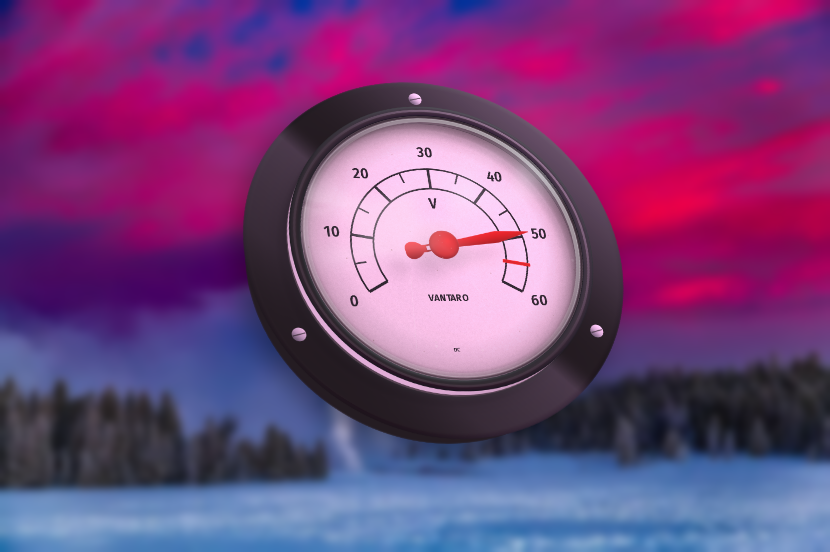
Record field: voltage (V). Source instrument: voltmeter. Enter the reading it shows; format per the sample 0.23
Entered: 50
